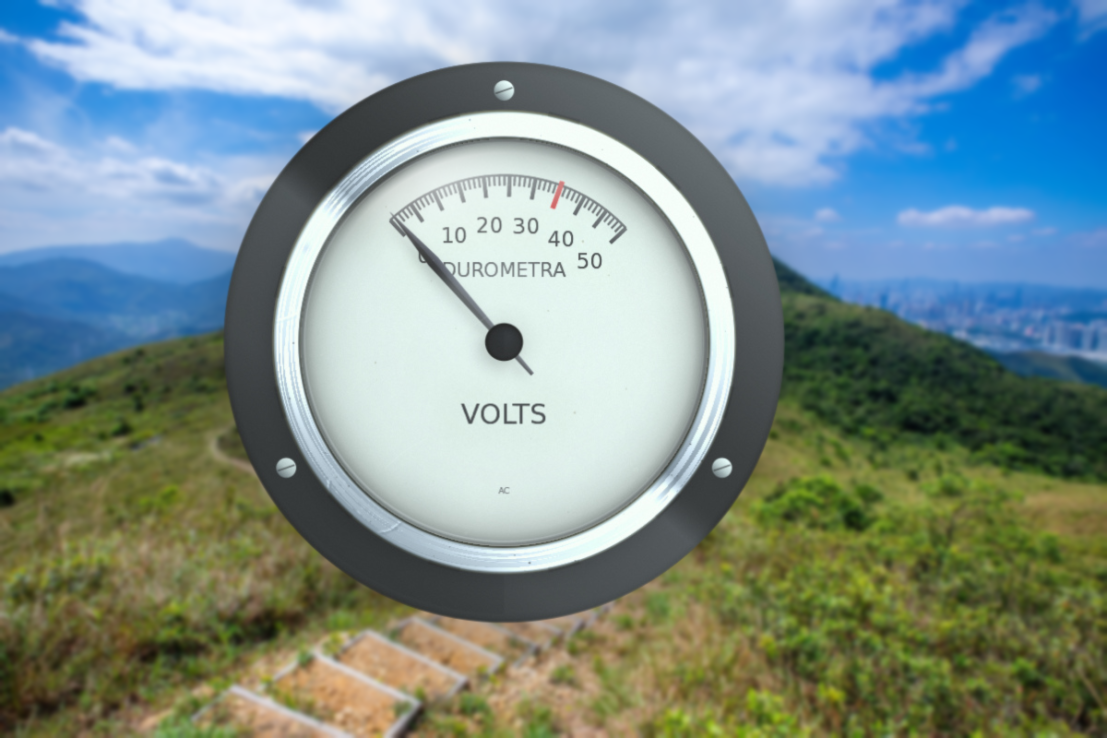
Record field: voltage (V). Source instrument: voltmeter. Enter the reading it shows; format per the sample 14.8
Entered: 1
